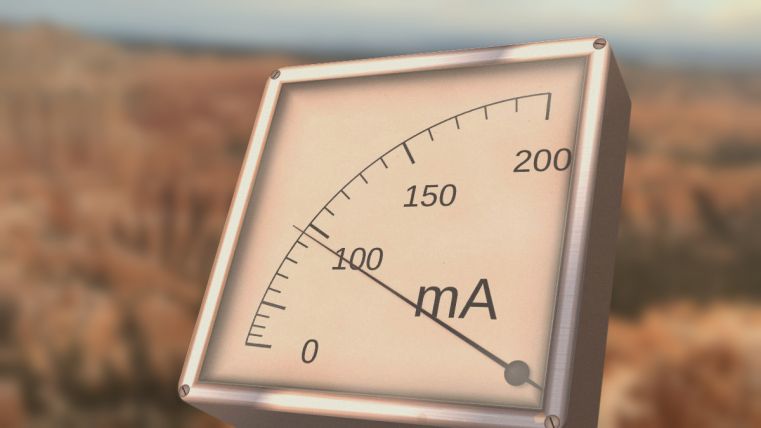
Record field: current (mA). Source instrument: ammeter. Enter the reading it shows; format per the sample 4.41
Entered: 95
